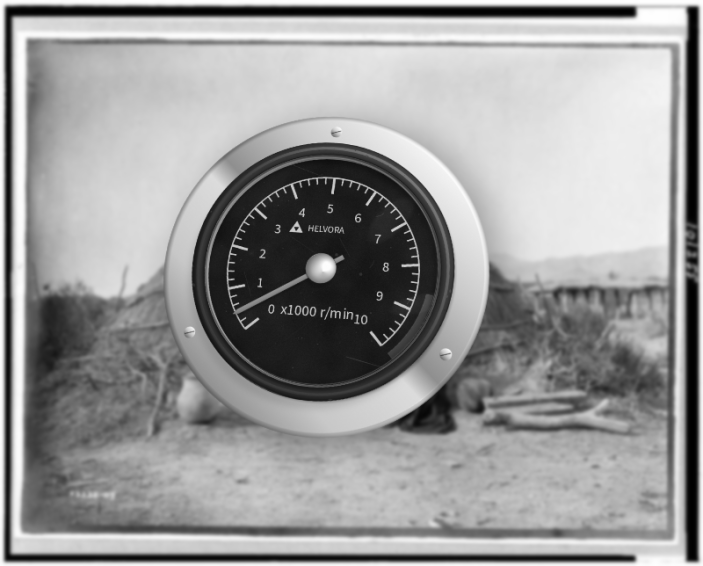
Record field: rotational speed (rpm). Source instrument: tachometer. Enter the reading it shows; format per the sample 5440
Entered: 400
